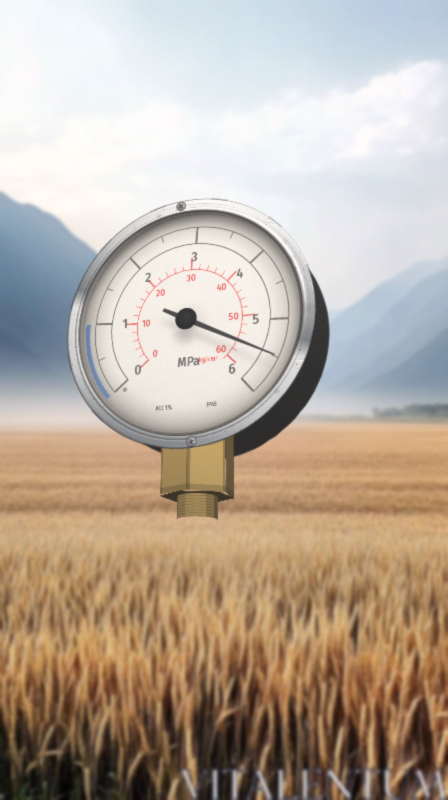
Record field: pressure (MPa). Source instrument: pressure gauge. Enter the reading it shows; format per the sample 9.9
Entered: 5.5
